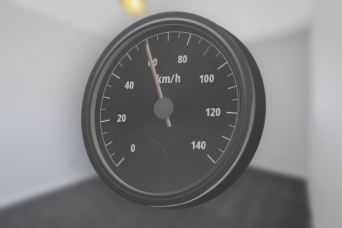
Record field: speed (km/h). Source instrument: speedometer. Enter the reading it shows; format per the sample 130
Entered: 60
